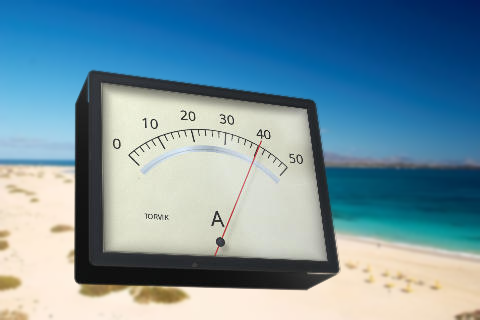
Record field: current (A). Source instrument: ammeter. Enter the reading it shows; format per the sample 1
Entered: 40
